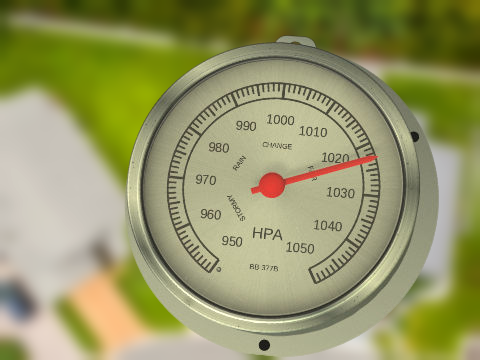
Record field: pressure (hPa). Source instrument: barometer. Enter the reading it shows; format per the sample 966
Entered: 1023
